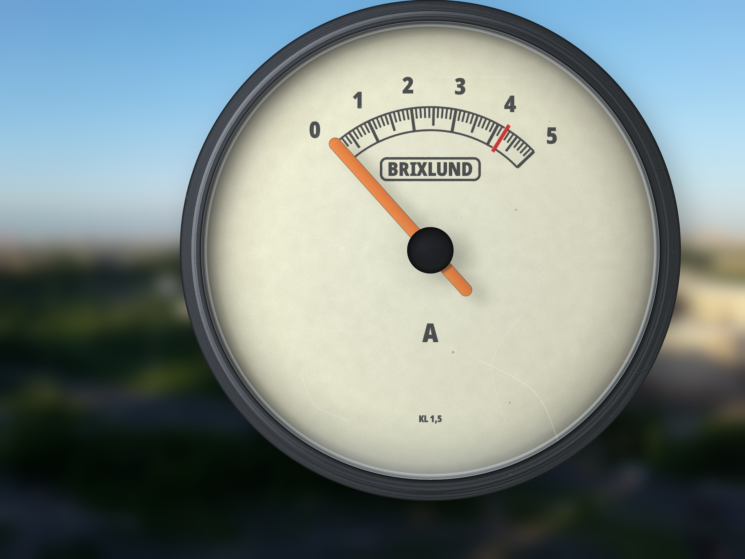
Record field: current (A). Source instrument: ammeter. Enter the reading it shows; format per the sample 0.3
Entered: 0.1
